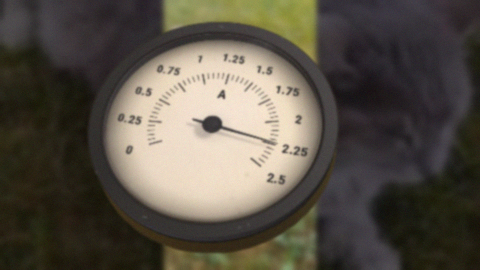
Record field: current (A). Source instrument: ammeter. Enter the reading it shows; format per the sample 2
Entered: 2.25
